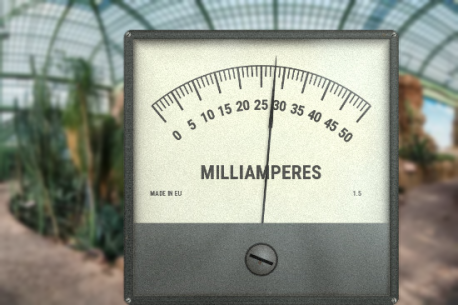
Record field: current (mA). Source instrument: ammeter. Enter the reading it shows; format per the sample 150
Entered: 28
